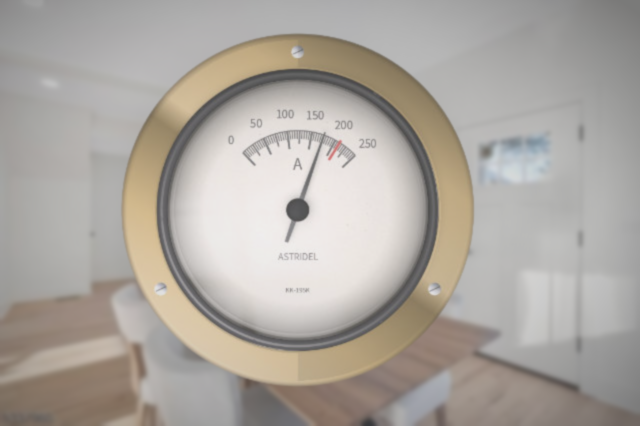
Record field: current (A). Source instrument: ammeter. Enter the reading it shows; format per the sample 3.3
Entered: 175
